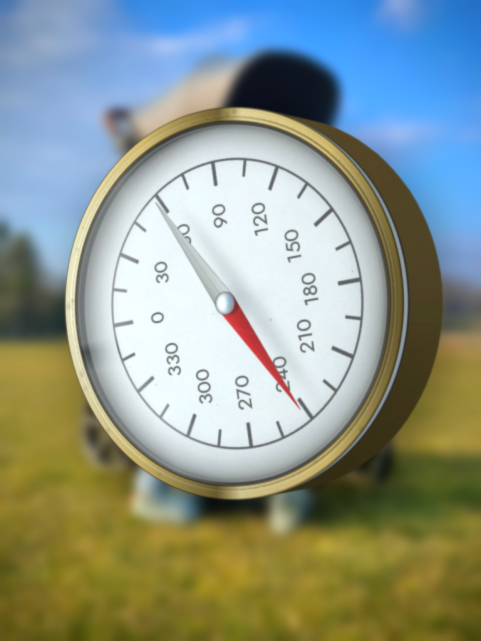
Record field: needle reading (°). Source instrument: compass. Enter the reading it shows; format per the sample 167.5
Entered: 240
